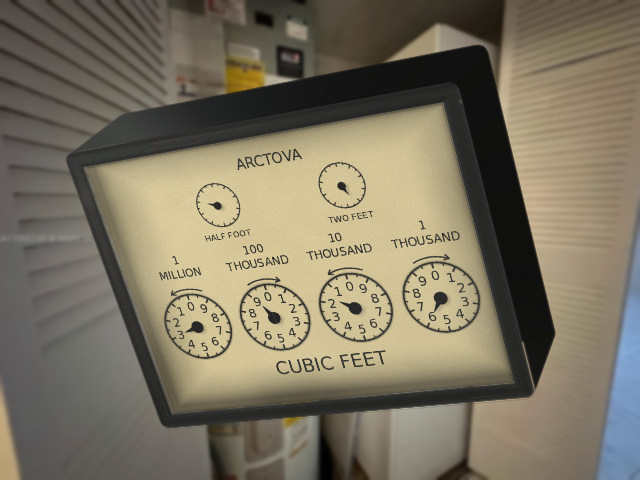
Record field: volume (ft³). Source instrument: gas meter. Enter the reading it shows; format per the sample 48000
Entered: 291600
